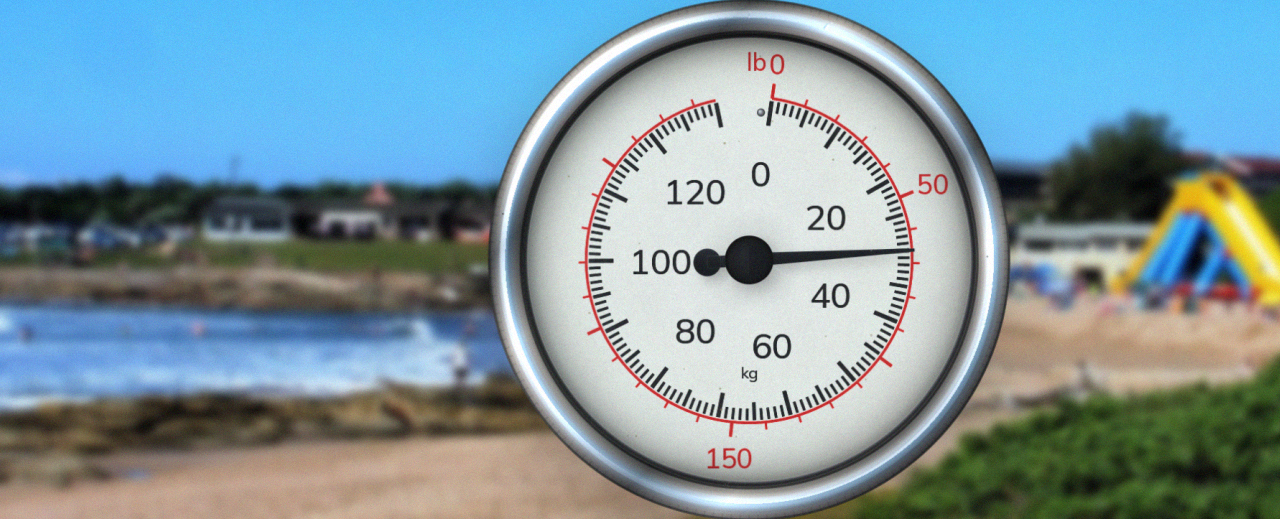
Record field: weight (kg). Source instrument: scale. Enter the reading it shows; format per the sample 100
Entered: 30
